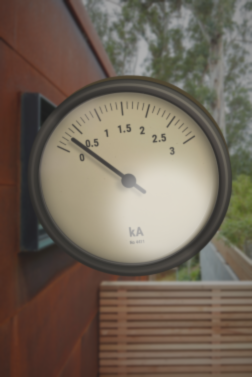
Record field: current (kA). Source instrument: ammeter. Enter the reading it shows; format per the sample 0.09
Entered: 0.3
